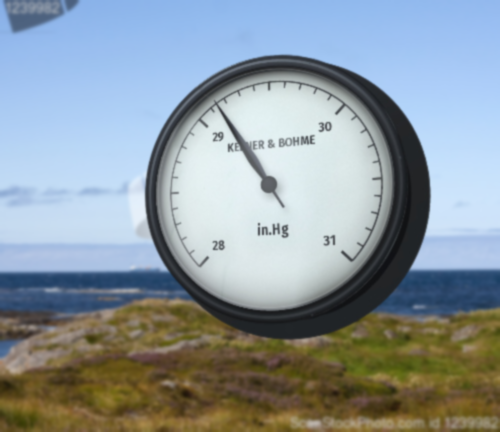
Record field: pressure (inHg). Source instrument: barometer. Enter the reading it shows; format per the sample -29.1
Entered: 29.15
